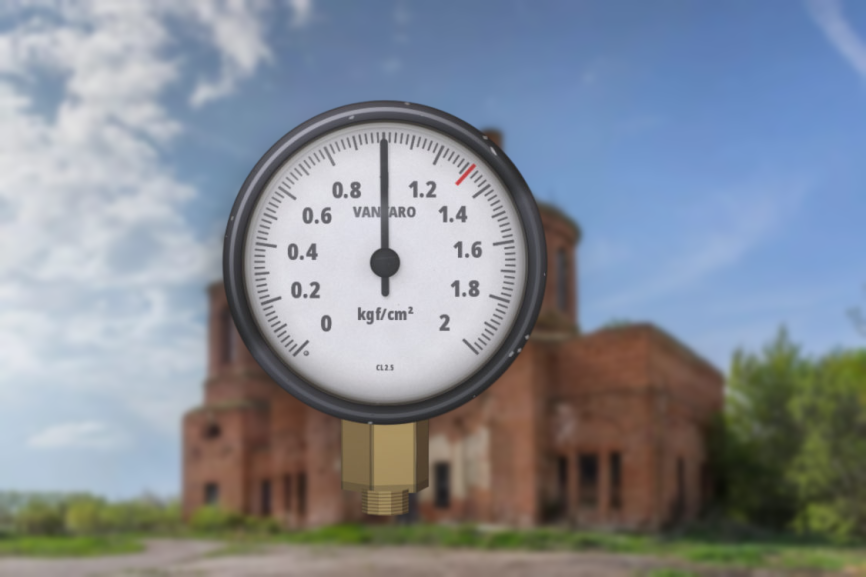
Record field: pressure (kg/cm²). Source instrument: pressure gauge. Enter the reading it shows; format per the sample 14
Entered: 1
